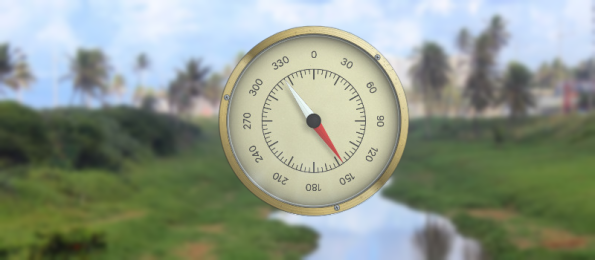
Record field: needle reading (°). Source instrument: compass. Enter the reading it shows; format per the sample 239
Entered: 145
